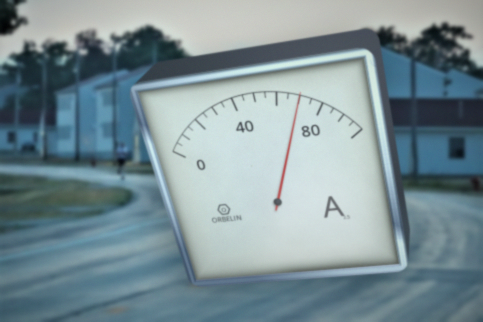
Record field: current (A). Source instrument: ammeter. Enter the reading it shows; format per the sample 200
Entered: 70
